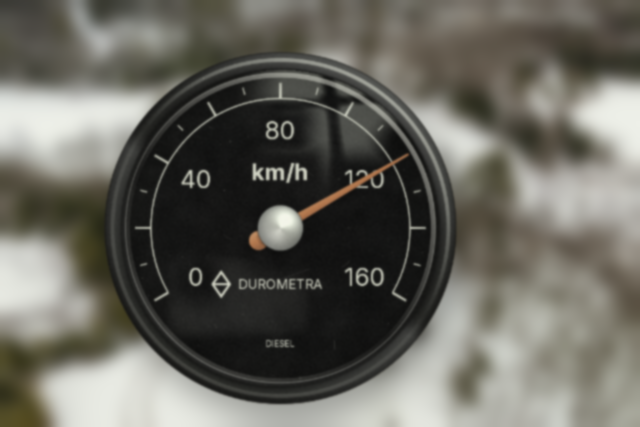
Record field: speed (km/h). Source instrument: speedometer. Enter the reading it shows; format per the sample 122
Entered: 120
